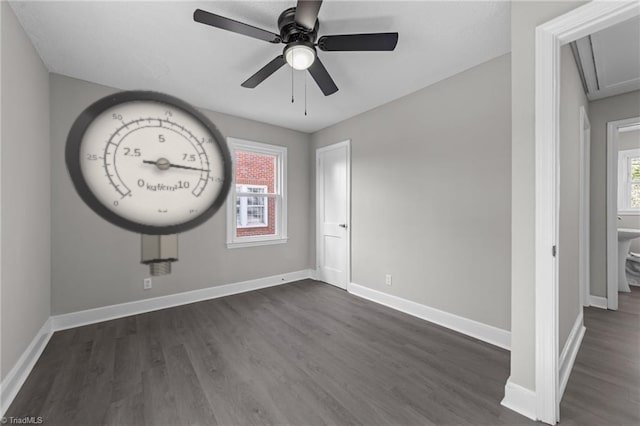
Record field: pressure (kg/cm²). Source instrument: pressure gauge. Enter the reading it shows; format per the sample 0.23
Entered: 8.5
